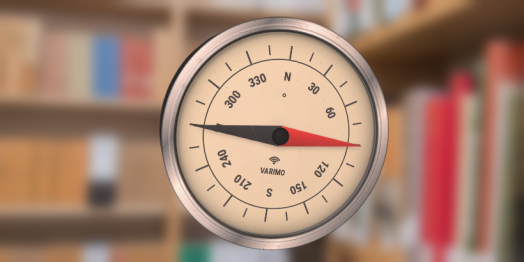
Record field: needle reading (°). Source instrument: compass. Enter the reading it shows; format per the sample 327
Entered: 90
